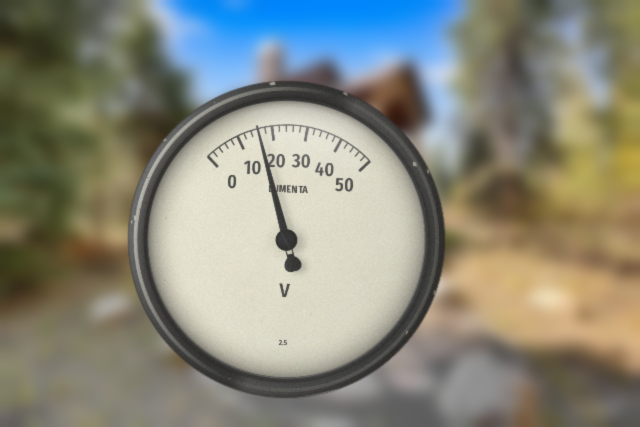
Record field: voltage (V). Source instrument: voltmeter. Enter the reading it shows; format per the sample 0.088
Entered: 16
